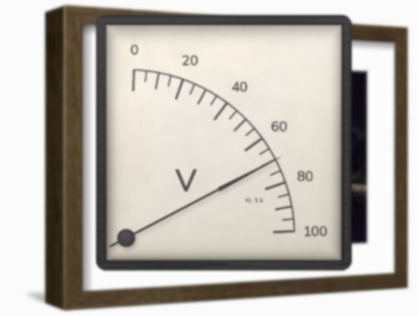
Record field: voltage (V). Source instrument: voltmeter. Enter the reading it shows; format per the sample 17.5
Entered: 70
